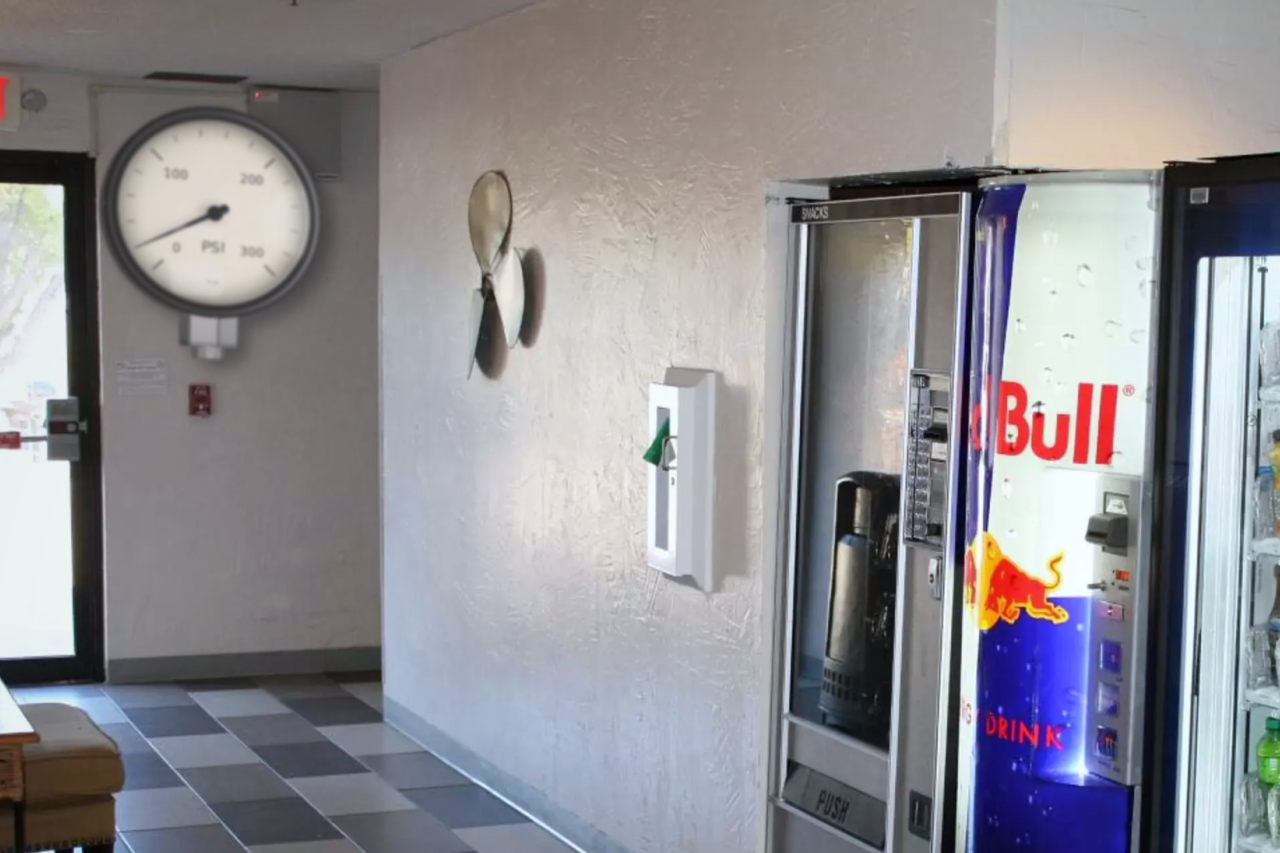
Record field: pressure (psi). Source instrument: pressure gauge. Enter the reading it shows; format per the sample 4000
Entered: 20
